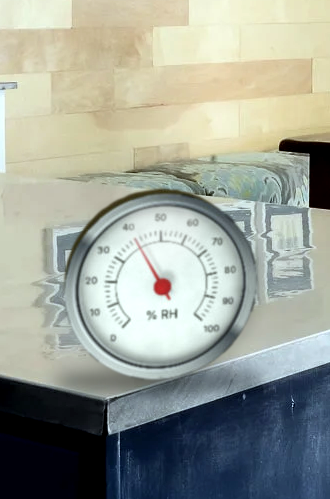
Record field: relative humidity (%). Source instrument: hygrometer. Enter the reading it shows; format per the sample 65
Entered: 40
